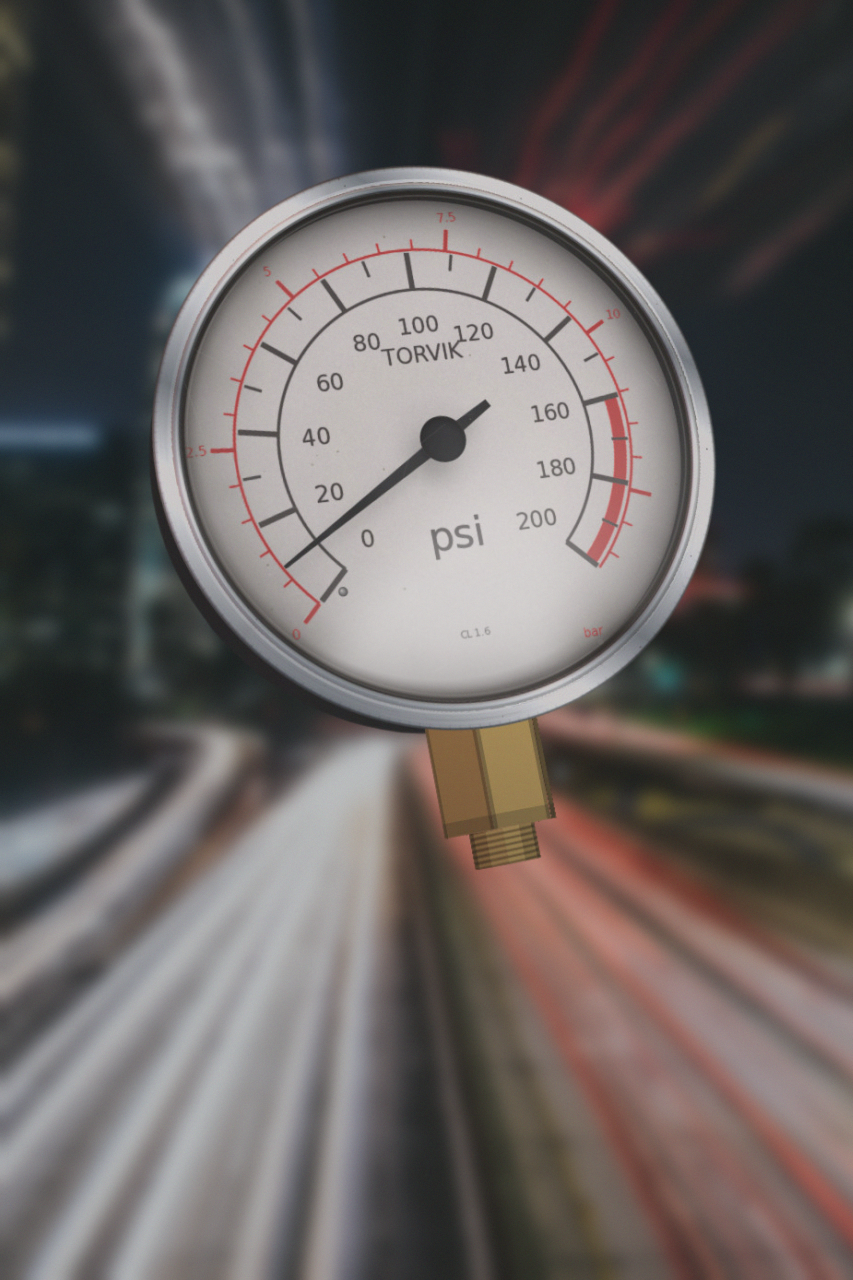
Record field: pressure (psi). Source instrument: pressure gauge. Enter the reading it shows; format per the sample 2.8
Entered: 10
